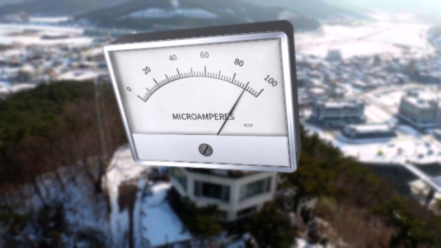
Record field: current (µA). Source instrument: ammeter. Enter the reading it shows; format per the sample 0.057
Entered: 90
